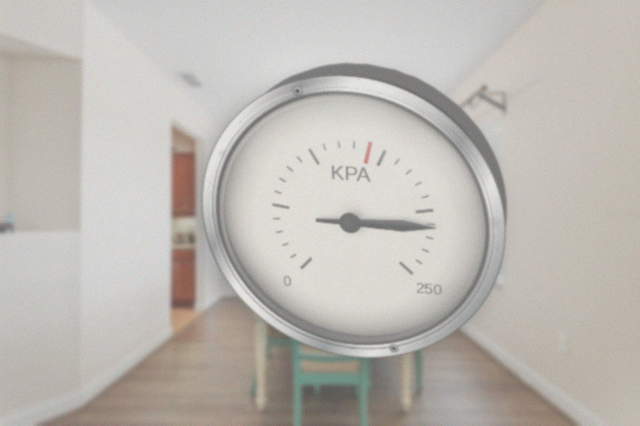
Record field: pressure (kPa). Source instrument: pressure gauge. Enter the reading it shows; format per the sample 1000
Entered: 210
